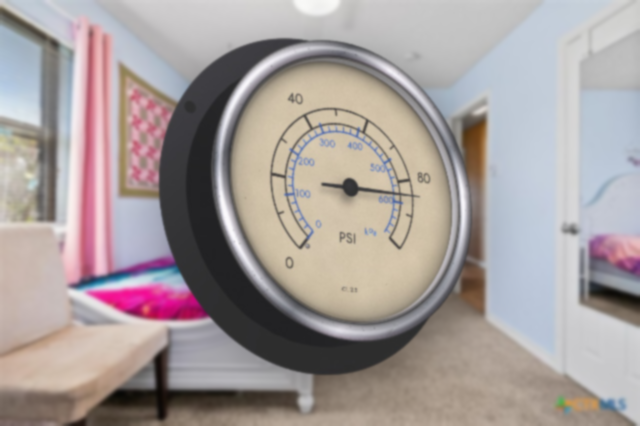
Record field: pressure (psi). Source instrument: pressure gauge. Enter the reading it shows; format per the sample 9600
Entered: 85
